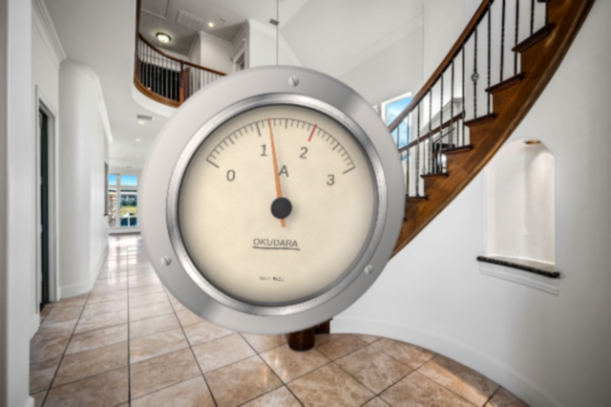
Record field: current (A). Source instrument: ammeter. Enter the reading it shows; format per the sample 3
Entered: 1.2
